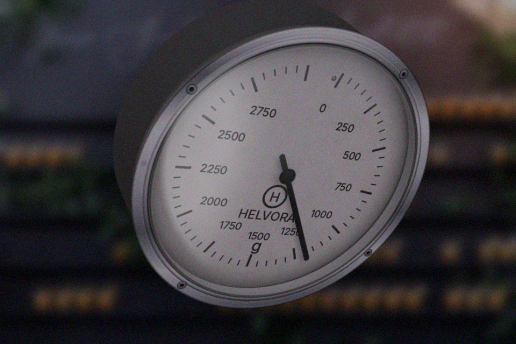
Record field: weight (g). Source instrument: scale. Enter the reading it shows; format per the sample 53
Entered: 1200
